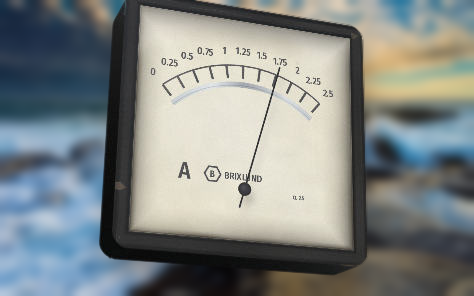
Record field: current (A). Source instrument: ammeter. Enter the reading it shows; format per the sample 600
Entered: 1.75
